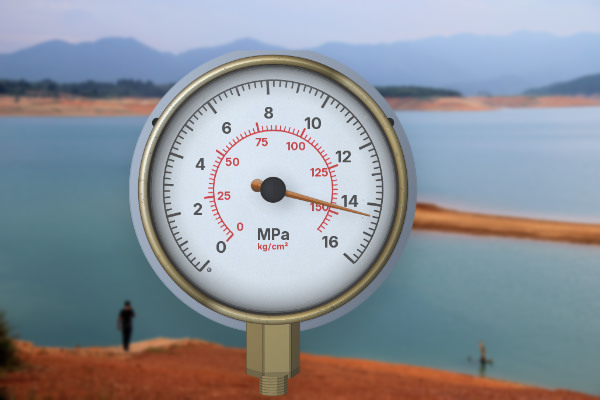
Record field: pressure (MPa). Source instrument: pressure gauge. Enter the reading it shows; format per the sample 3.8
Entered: 14.4
